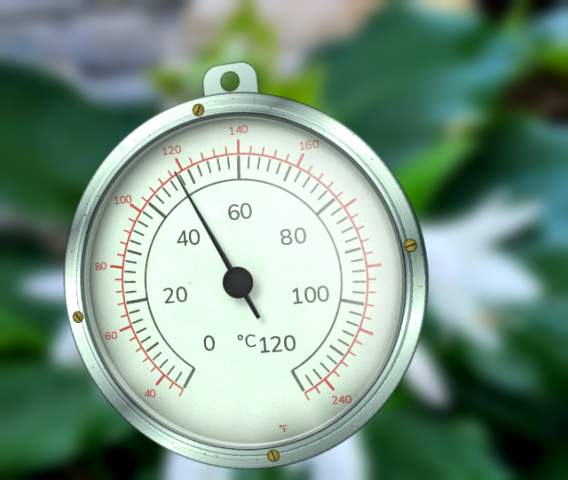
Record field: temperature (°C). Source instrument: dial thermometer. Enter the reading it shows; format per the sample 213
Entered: 48
